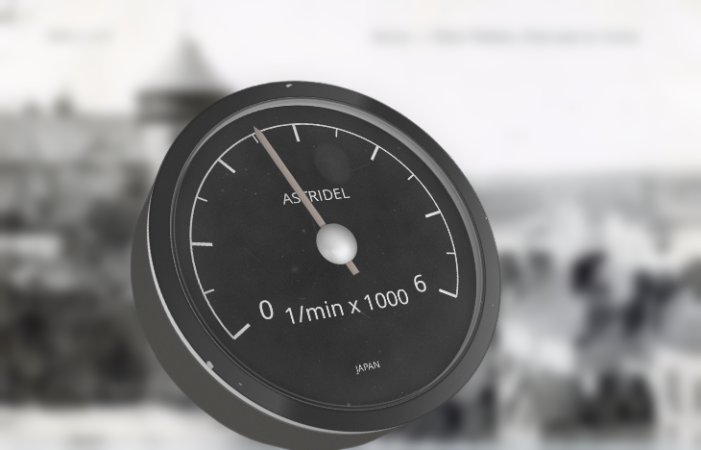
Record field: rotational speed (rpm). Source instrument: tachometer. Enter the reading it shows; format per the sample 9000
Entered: 2500
